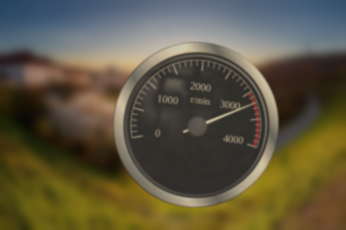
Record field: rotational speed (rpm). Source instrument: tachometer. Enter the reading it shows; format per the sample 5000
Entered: 3200
